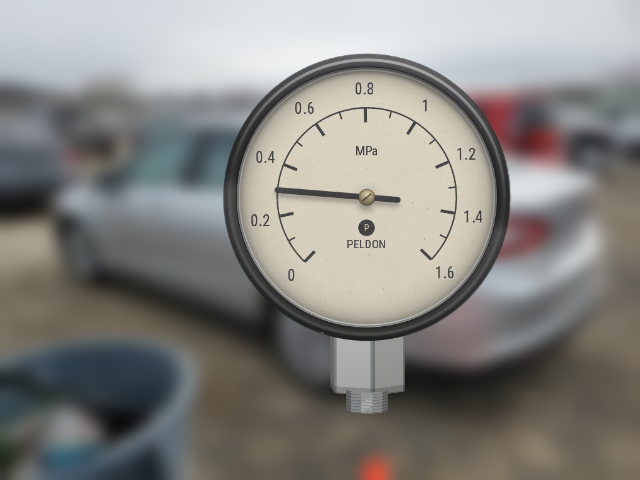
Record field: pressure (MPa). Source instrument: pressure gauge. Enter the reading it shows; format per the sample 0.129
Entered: 0.3
